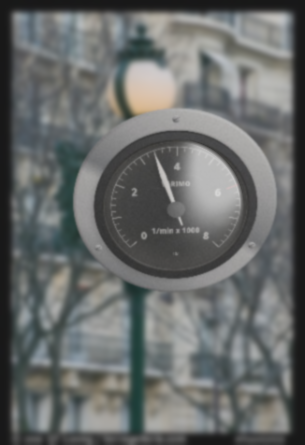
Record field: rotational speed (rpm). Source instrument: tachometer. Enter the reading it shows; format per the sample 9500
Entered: 3400
